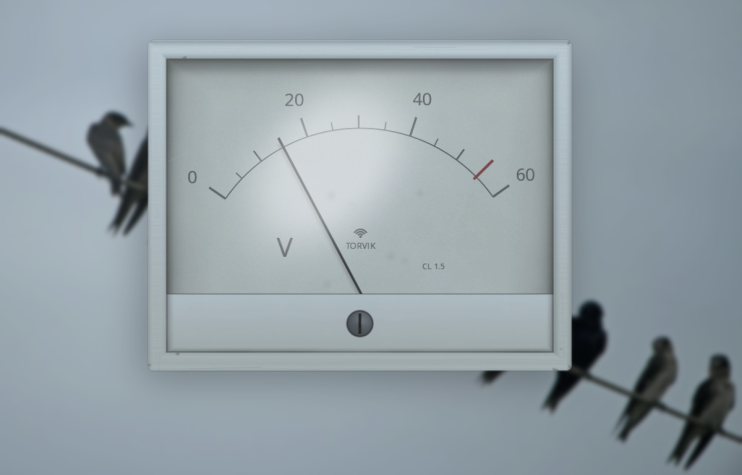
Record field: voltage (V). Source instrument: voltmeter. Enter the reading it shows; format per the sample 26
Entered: 15
